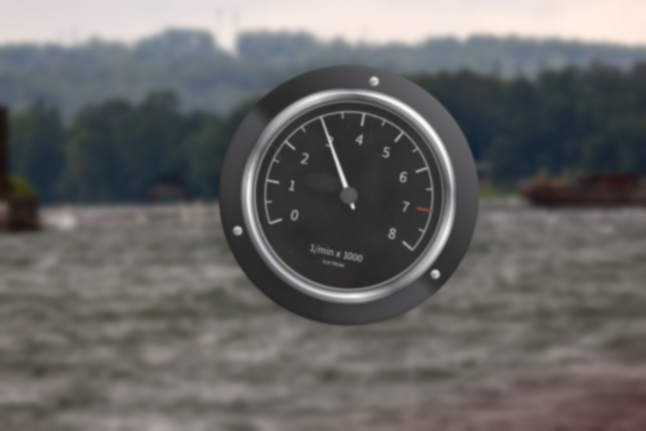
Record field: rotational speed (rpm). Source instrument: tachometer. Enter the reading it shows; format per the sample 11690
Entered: 3000
